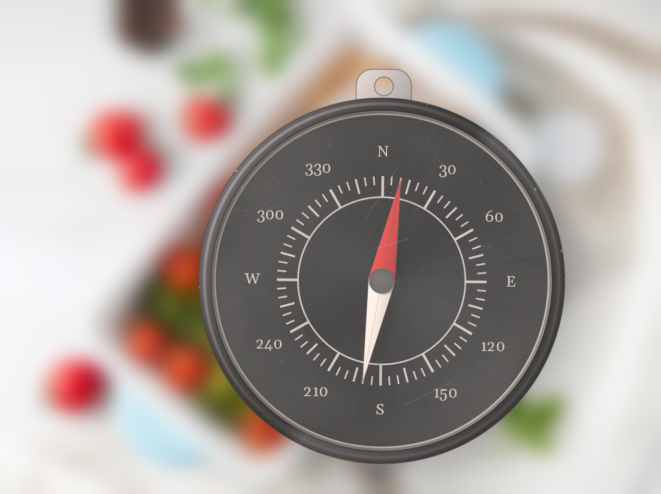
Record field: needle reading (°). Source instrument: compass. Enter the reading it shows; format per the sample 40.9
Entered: 10
